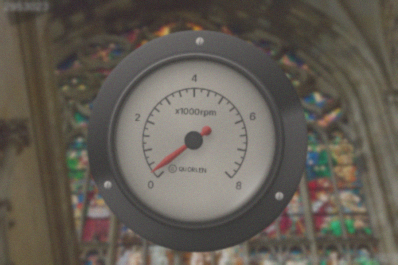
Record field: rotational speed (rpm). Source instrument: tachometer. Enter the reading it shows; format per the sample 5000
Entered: 250
